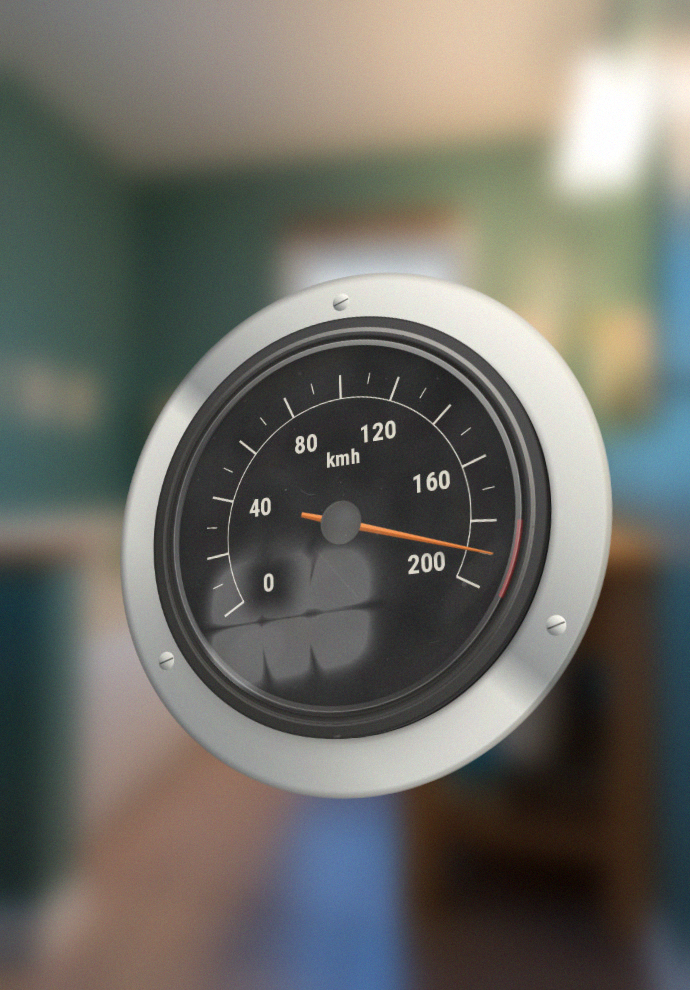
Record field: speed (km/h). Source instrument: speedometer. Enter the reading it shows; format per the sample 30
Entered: 190
